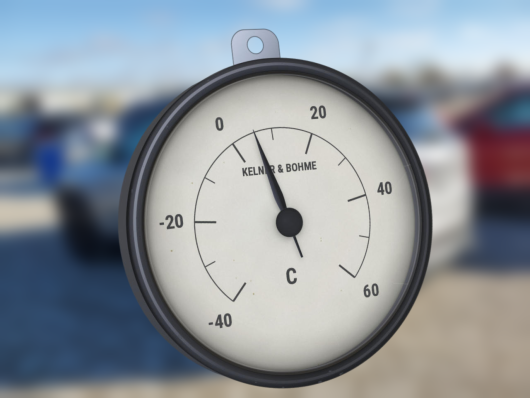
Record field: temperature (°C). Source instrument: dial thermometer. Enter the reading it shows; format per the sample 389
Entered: 5
